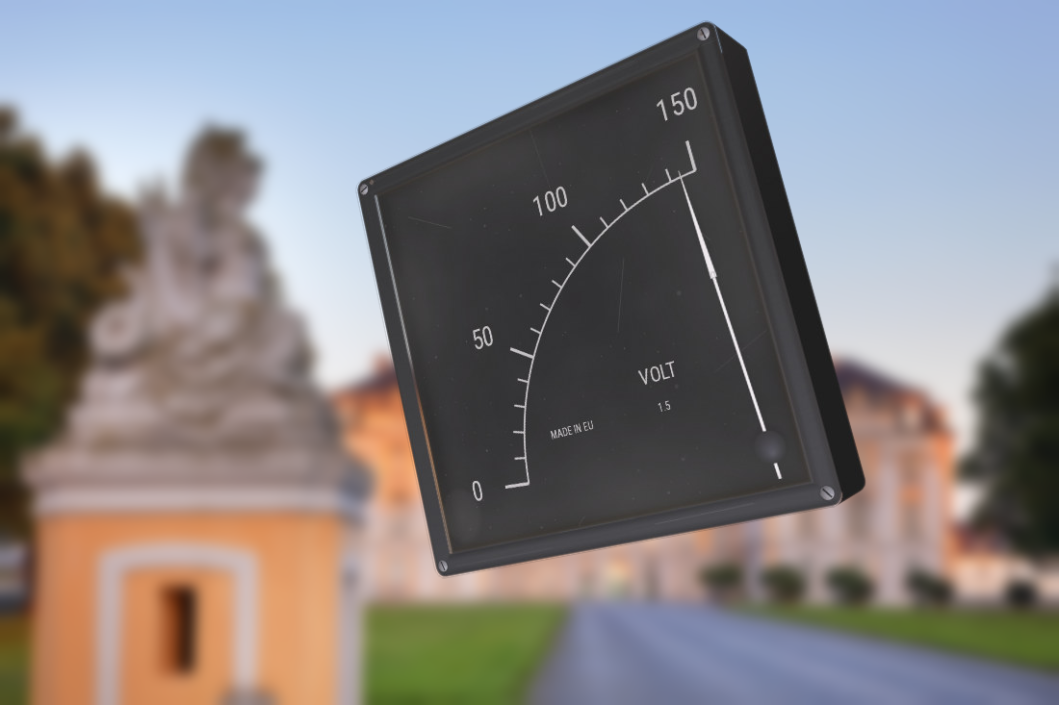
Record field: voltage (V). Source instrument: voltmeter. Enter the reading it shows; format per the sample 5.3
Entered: 145
